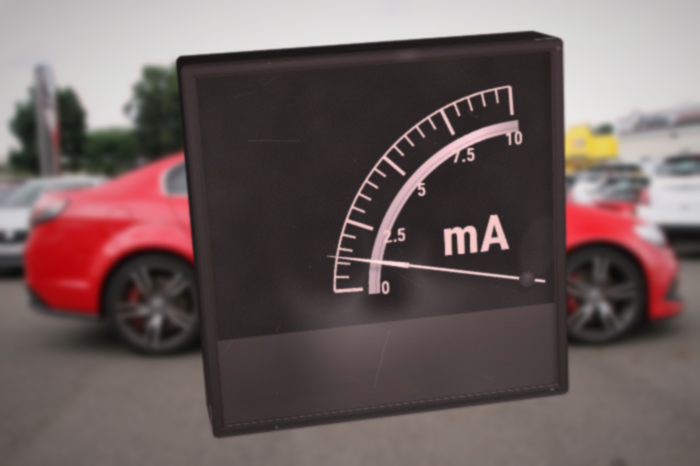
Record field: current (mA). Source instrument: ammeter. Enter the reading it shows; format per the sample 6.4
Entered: 1.25
